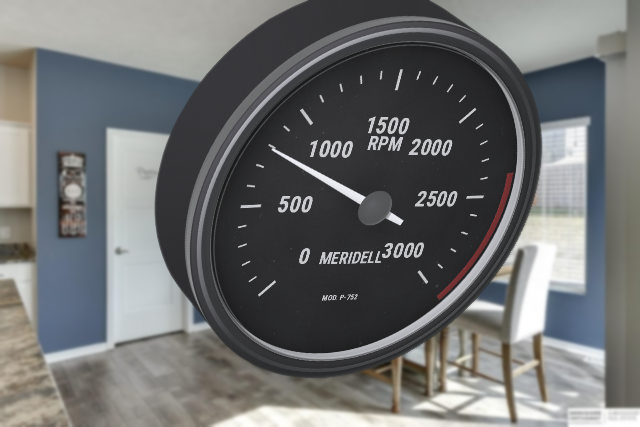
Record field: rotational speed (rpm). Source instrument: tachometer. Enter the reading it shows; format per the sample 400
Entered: 800
